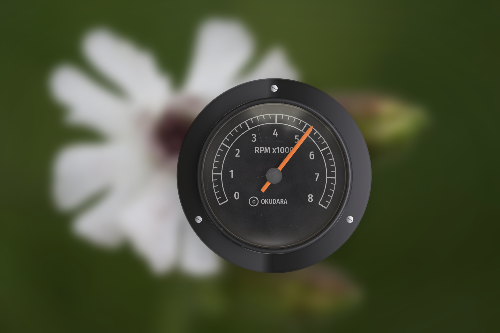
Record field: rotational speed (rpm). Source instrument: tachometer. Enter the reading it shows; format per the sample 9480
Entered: 5200
